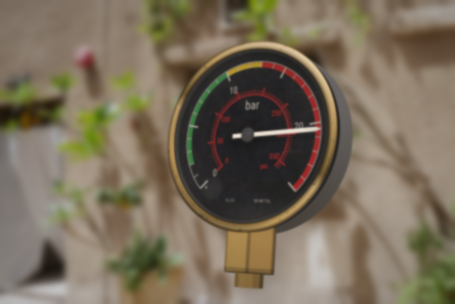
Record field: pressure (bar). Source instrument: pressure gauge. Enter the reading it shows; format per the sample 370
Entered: 20.5
